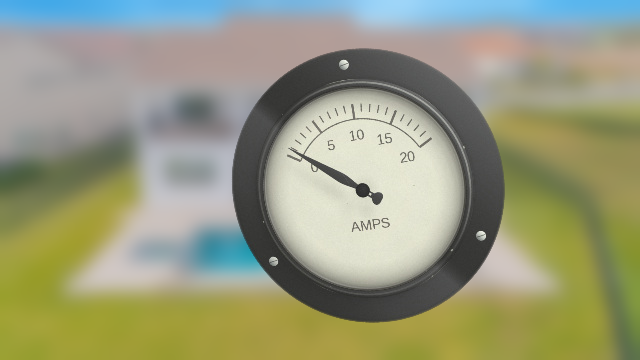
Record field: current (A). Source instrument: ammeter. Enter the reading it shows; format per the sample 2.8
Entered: 1
